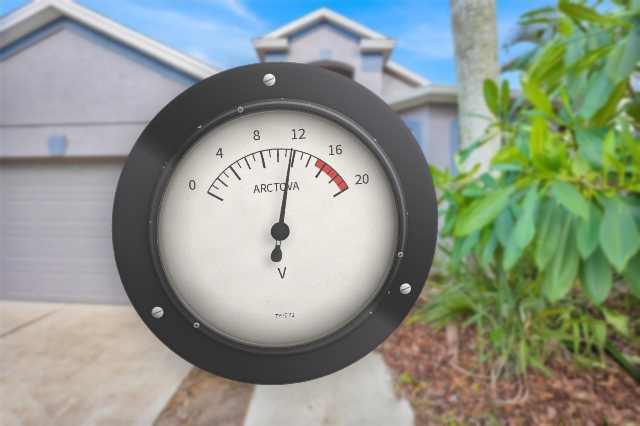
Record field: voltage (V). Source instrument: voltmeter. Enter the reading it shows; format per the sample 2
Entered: 11.5
